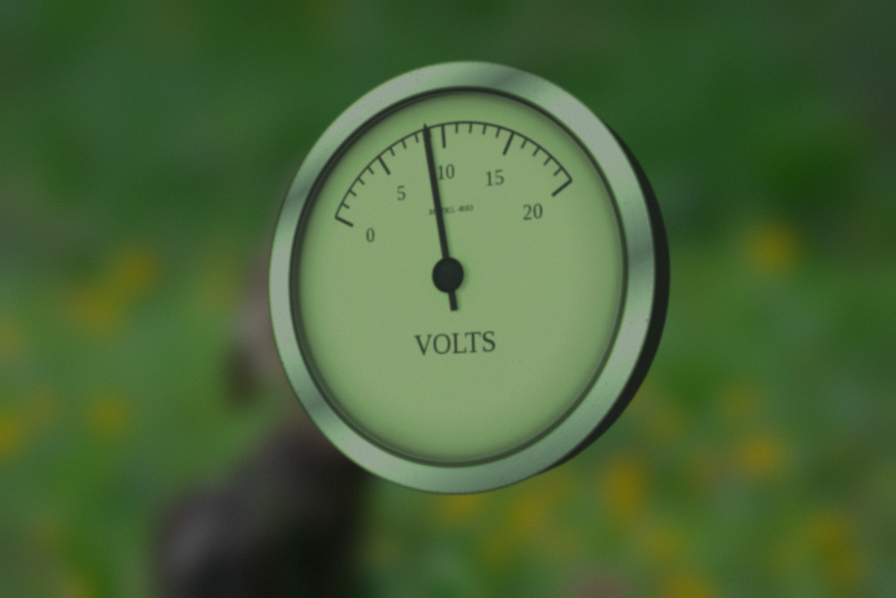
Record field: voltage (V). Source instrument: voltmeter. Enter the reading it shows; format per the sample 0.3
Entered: 9
